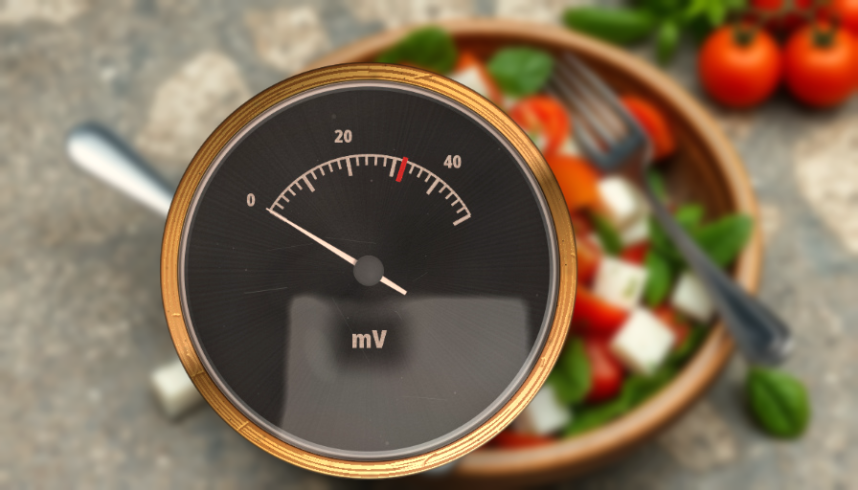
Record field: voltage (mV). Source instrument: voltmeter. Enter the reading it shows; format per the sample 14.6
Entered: 0
